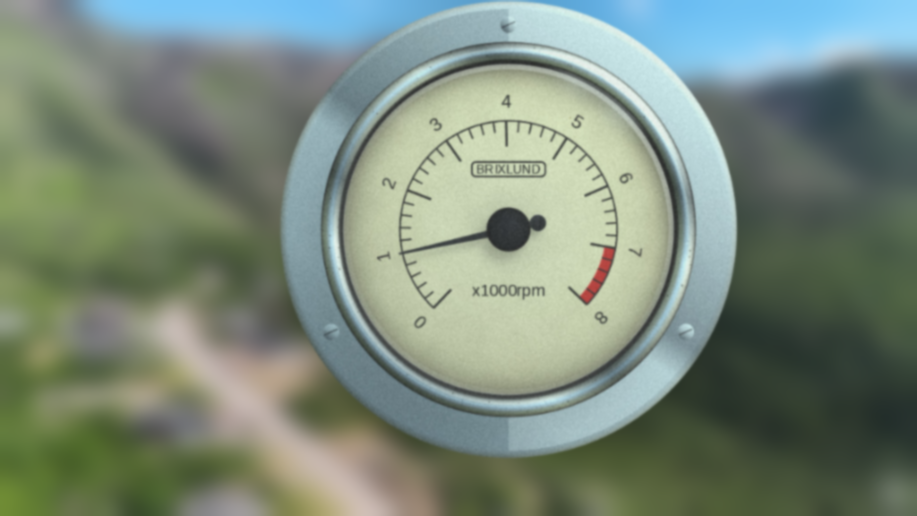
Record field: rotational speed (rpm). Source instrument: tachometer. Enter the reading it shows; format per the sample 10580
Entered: 1000
